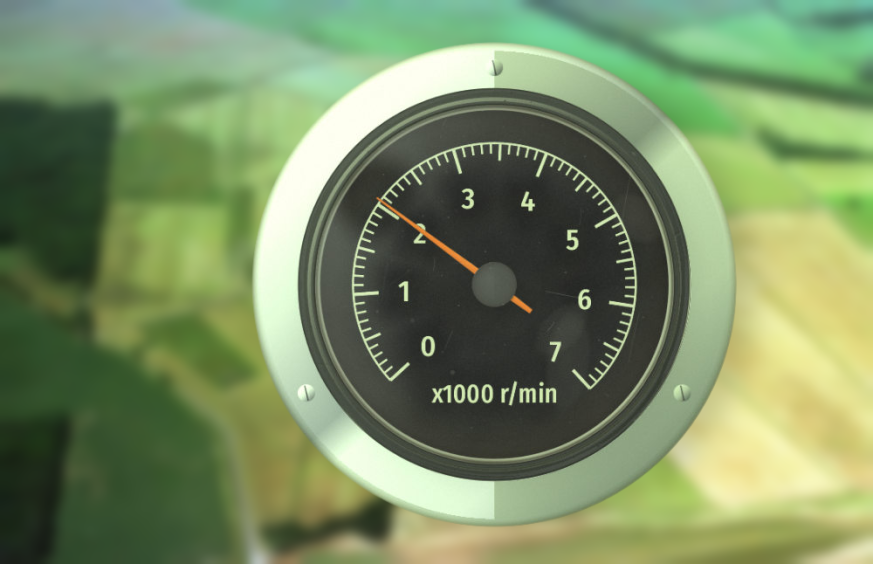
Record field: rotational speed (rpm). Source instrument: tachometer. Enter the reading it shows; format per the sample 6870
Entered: 2050
